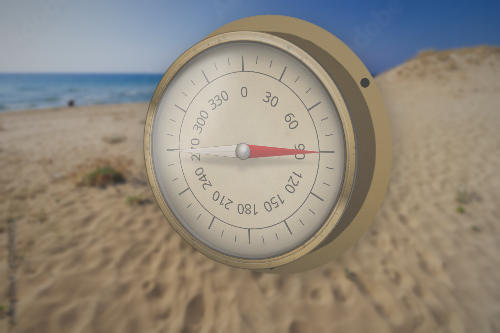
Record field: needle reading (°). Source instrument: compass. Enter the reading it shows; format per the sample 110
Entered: 90
